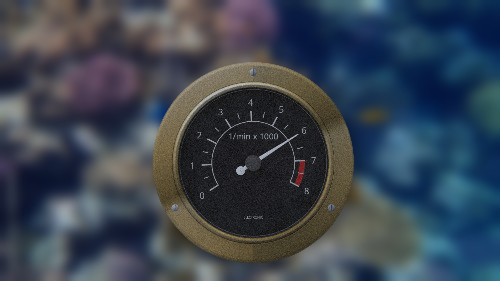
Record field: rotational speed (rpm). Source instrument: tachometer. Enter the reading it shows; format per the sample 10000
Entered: 6000
